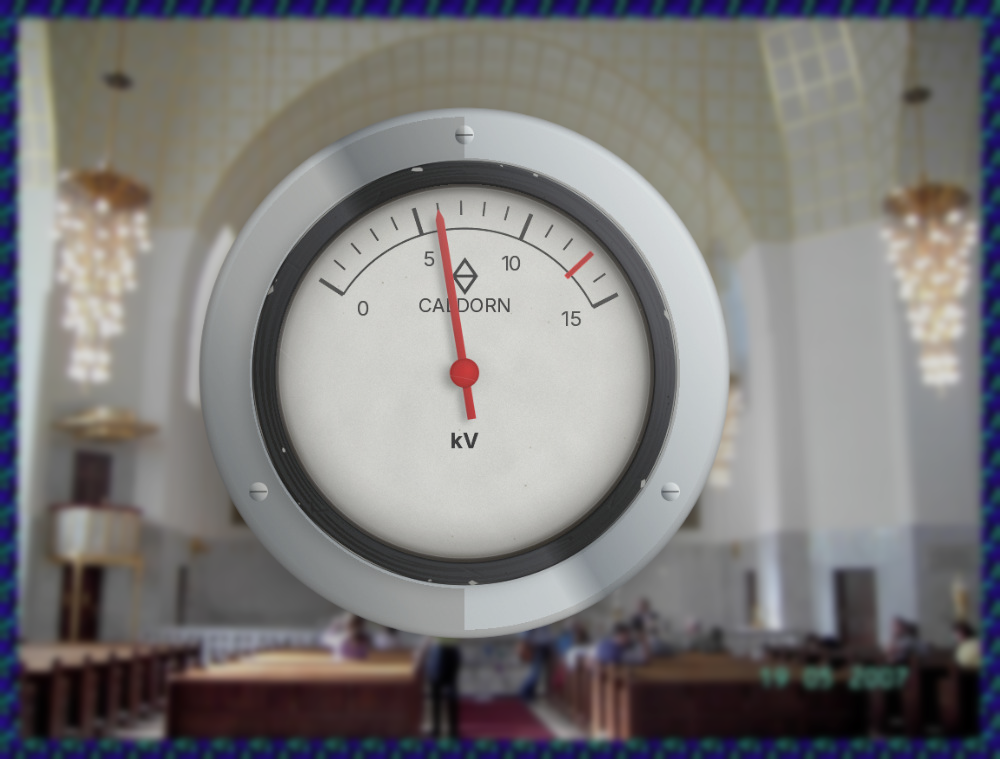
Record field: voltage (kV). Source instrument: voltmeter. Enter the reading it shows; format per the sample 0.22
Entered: 6
